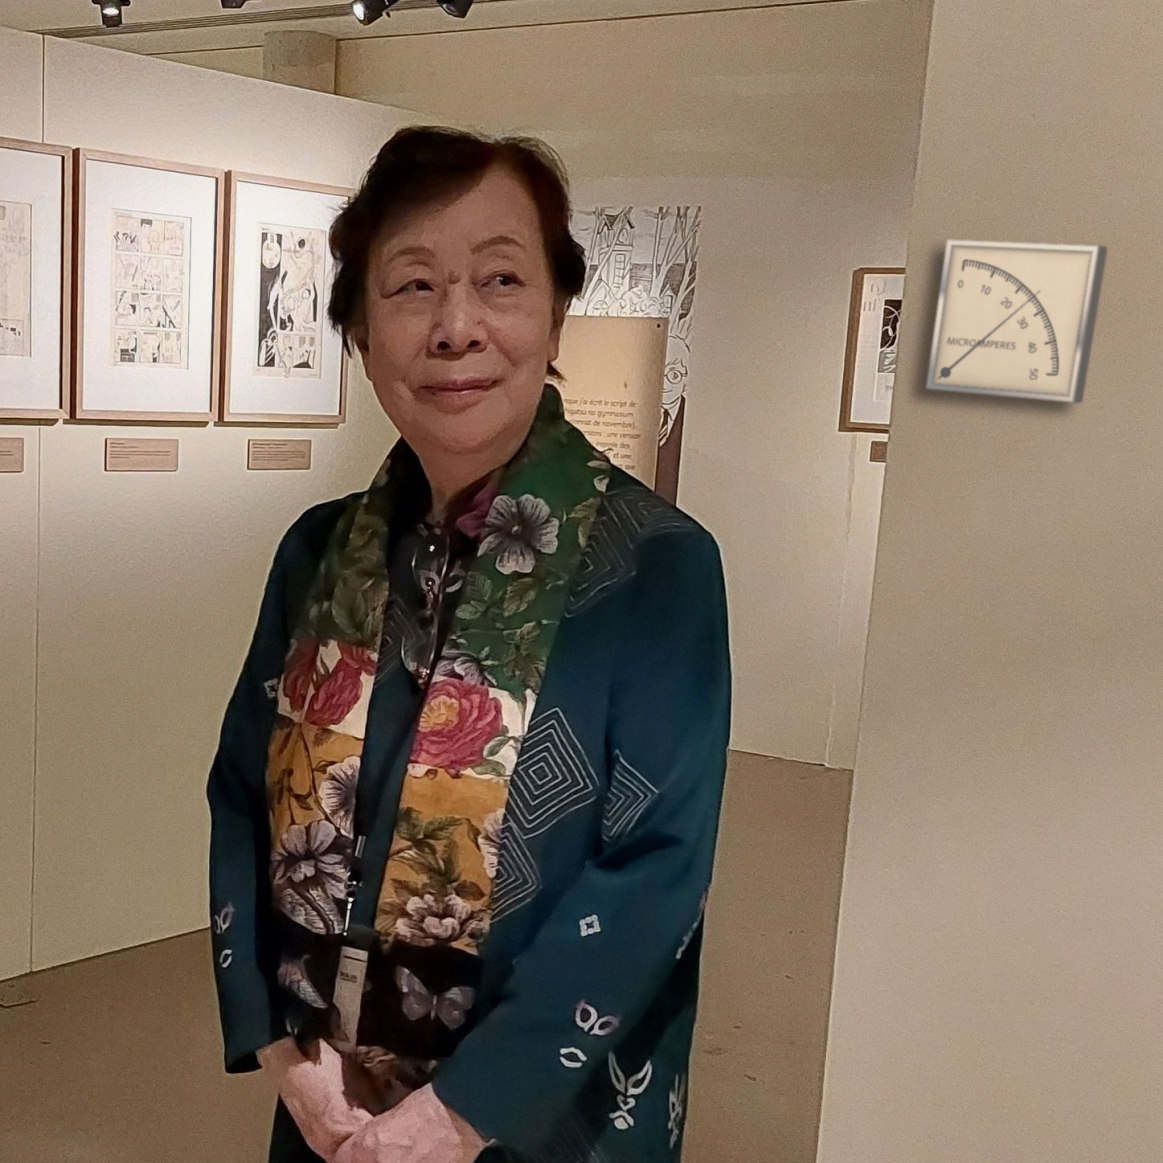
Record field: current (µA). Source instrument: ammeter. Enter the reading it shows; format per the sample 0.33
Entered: 25
